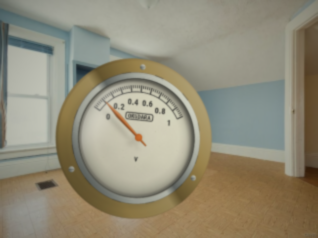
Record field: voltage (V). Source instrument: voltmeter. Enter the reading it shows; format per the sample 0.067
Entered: 0.1
